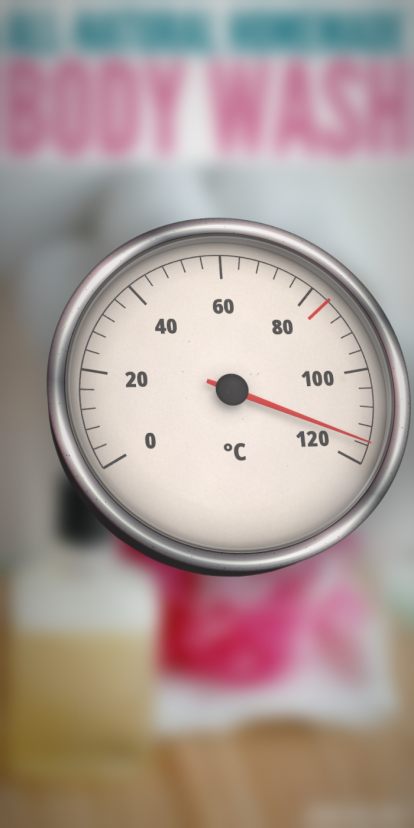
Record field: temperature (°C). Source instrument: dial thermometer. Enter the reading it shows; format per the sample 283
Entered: 116
